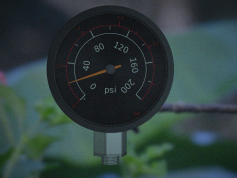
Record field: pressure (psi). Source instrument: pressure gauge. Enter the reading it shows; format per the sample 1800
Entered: 20
